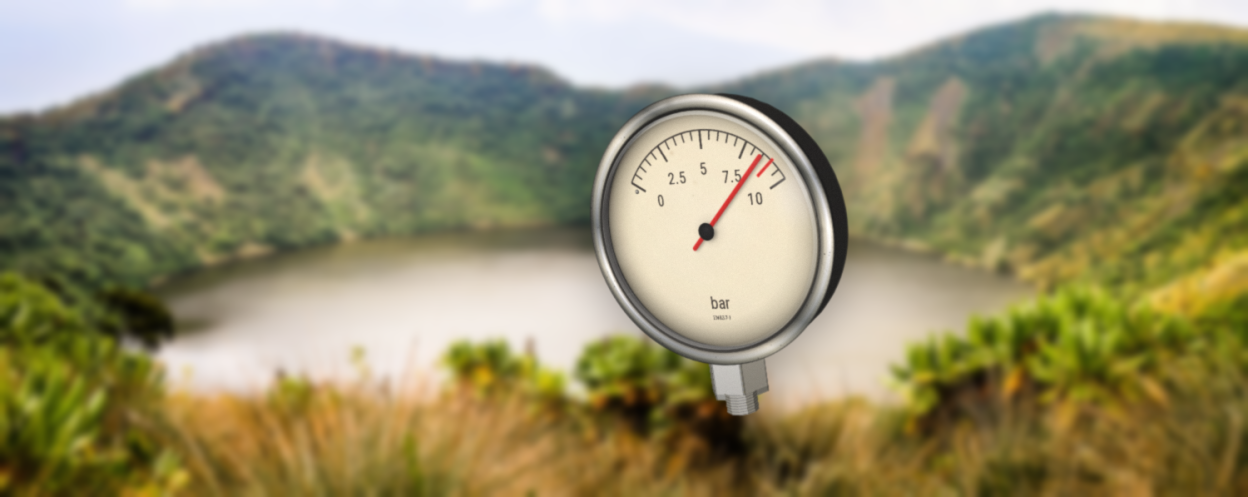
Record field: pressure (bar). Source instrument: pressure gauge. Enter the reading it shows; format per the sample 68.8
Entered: 8.5
